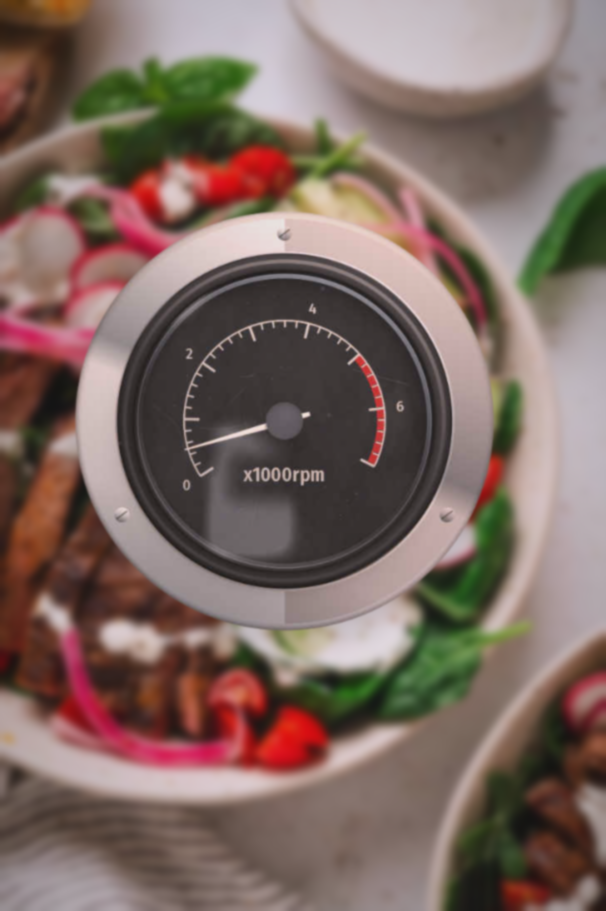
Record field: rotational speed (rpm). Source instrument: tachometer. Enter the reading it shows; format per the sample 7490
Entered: 500
